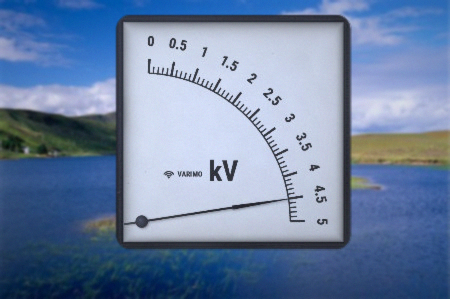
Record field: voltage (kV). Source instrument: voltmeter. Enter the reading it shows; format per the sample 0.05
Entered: 4.5
